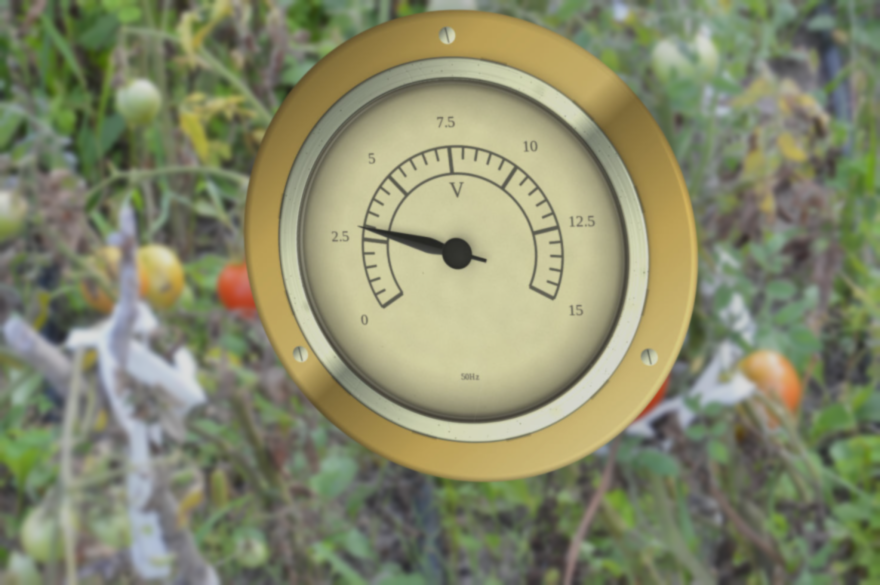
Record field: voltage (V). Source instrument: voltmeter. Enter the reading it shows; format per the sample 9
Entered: 3
